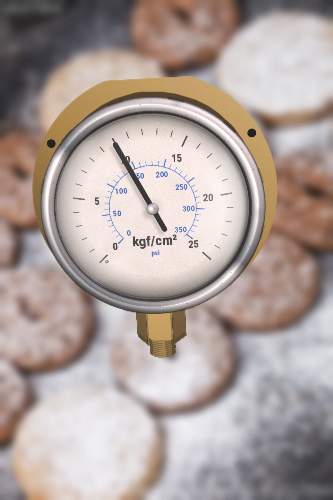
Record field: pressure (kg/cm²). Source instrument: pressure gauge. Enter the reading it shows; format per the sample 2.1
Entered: 10
